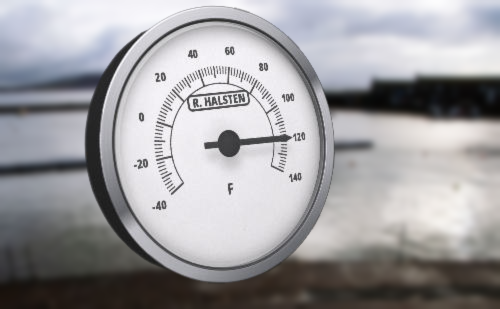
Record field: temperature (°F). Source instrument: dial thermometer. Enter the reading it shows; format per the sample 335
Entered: 120
